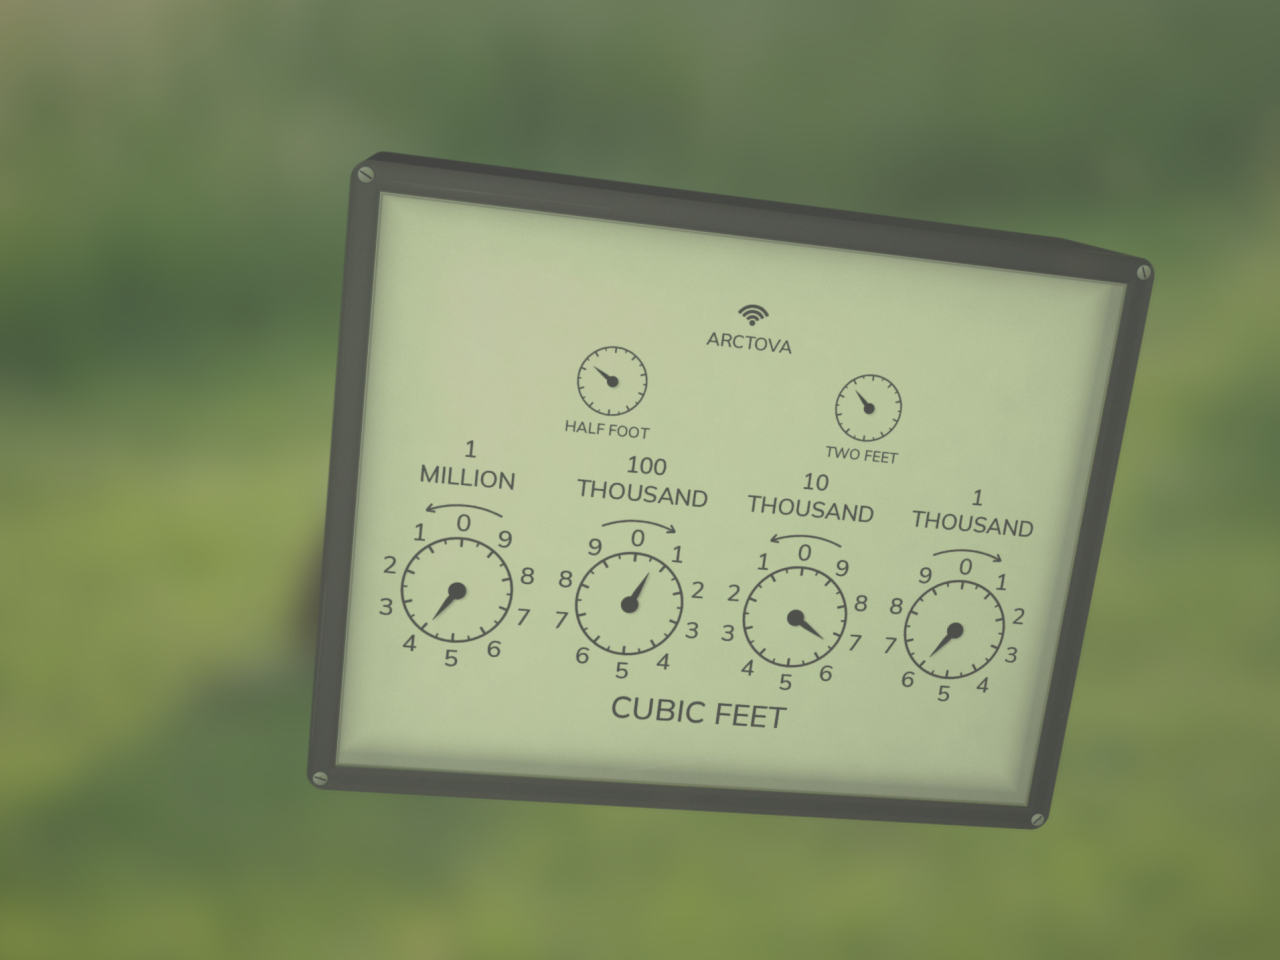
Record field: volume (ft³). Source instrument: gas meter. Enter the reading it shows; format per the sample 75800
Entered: 406600
